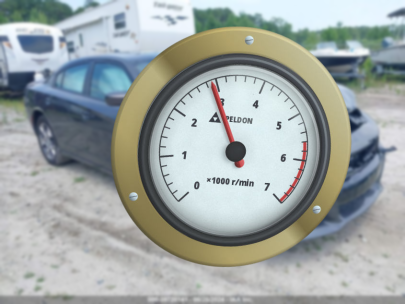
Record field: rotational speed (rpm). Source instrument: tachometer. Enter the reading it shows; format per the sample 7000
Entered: 2900
